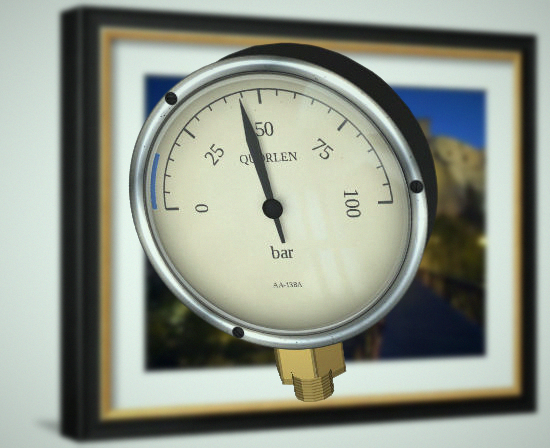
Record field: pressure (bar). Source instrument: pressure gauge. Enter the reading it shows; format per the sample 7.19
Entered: 45
